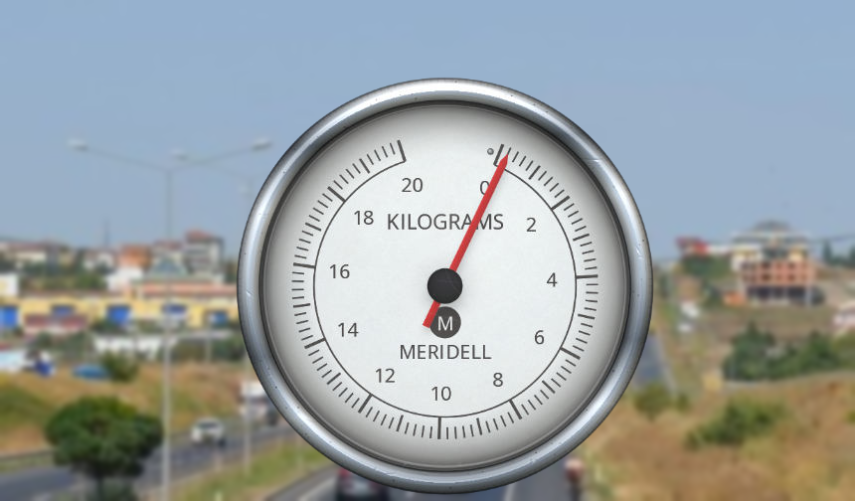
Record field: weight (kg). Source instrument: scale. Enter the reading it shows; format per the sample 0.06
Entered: 0.2
